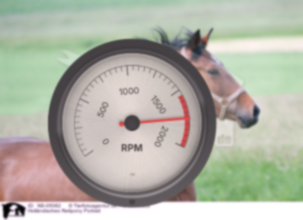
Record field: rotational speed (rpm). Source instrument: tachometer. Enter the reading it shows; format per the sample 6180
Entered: 1750
